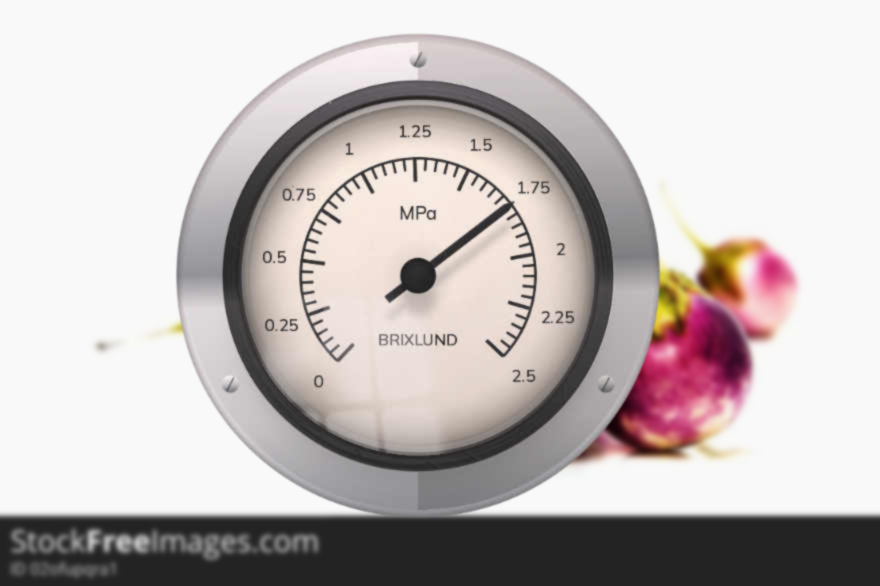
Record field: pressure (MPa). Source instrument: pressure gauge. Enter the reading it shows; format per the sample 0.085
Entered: 1.75
